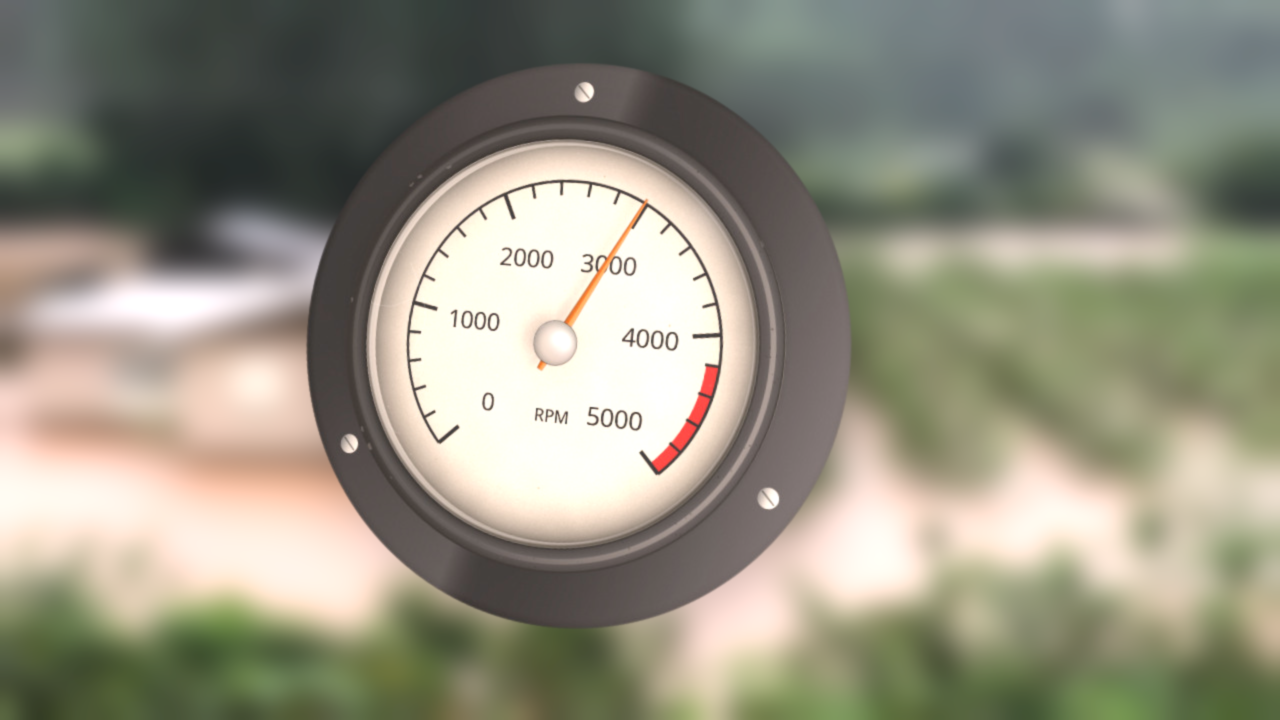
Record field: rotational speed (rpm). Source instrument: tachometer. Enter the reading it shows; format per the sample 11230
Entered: 3000
